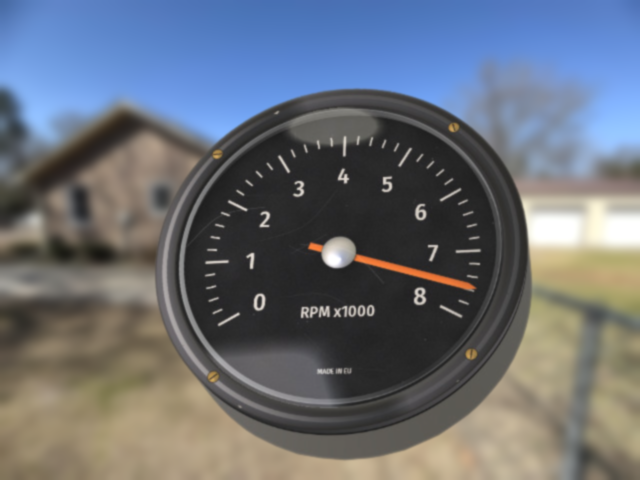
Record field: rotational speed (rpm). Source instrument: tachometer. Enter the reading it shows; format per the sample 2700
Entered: 7600
